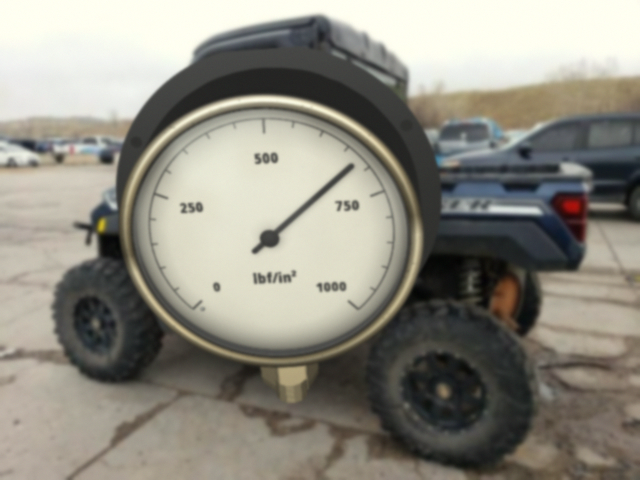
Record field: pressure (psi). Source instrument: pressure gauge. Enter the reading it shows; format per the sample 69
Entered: 675
